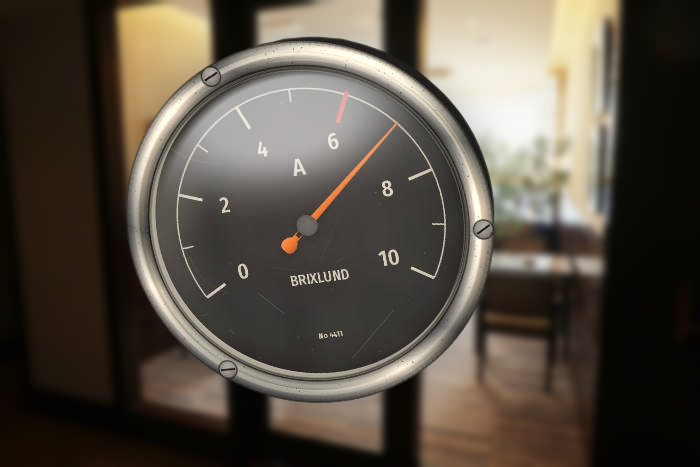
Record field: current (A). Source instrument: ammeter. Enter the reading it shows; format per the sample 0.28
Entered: 7
